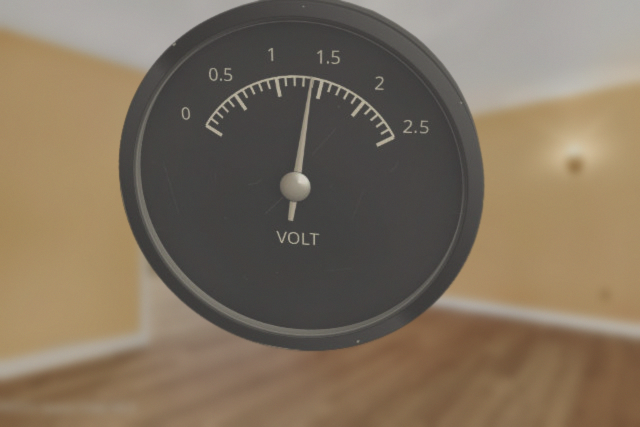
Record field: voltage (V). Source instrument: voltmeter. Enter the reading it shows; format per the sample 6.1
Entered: 1.4
